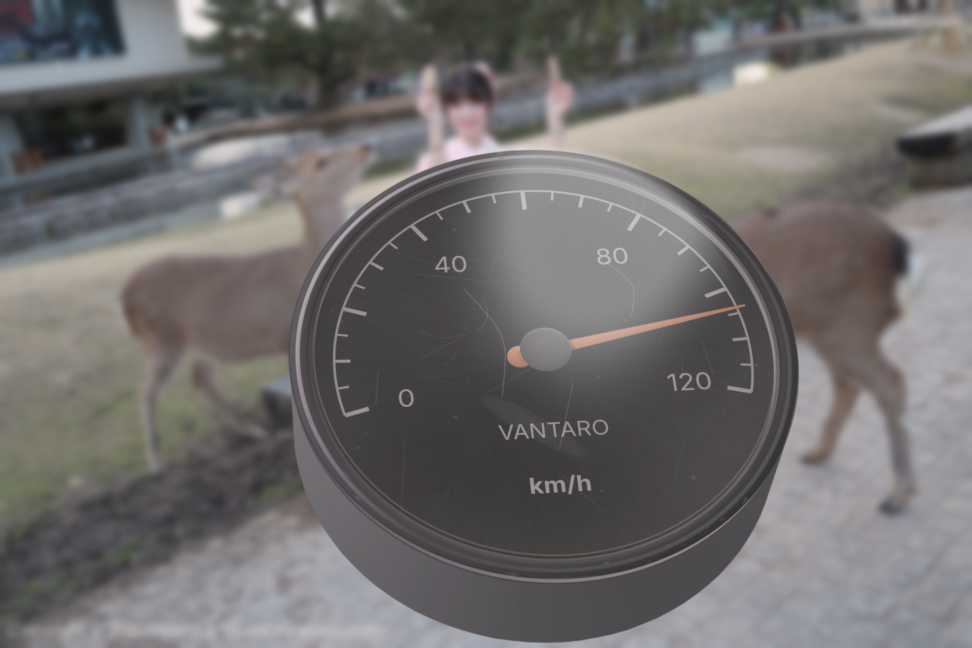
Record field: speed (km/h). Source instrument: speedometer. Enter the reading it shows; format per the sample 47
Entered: 105
